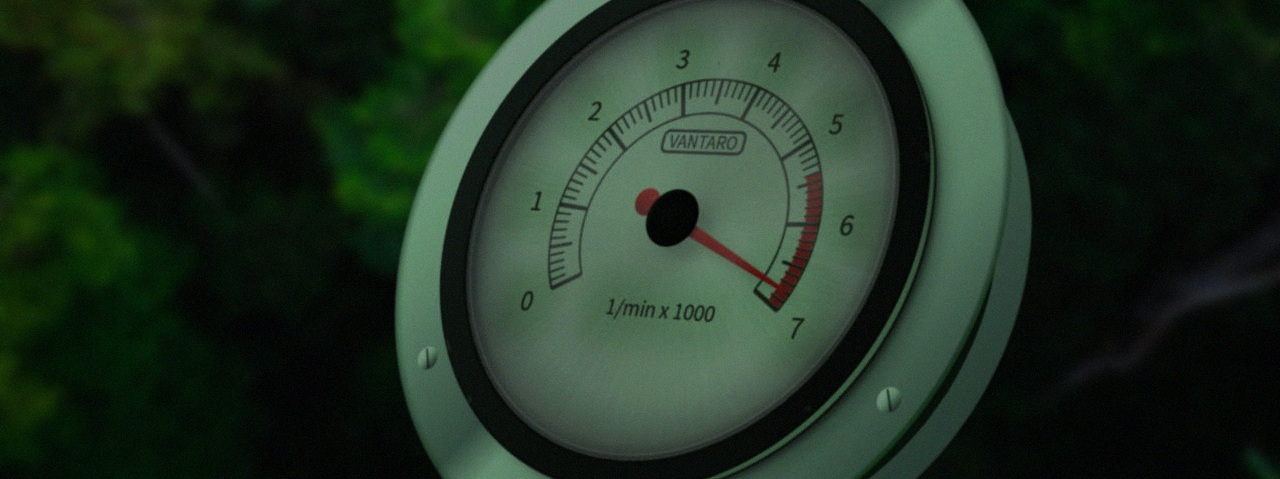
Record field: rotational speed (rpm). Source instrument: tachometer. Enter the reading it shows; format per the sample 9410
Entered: 6800
